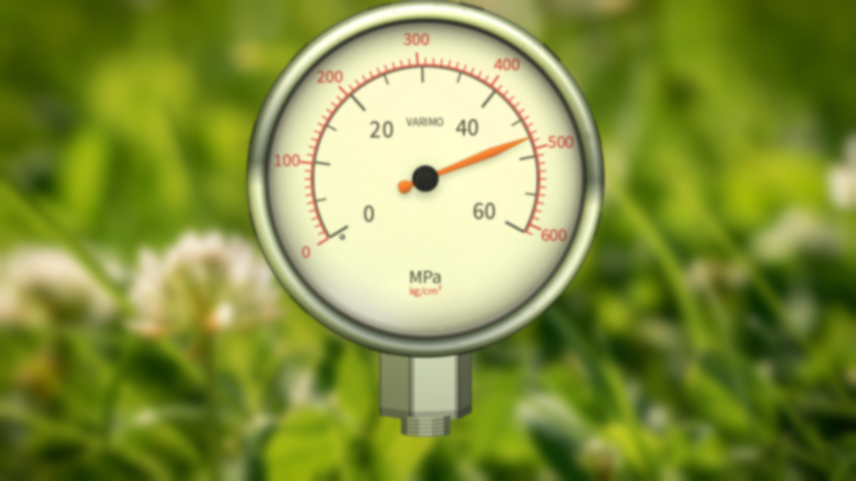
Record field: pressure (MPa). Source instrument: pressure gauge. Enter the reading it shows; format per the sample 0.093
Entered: 47.5
